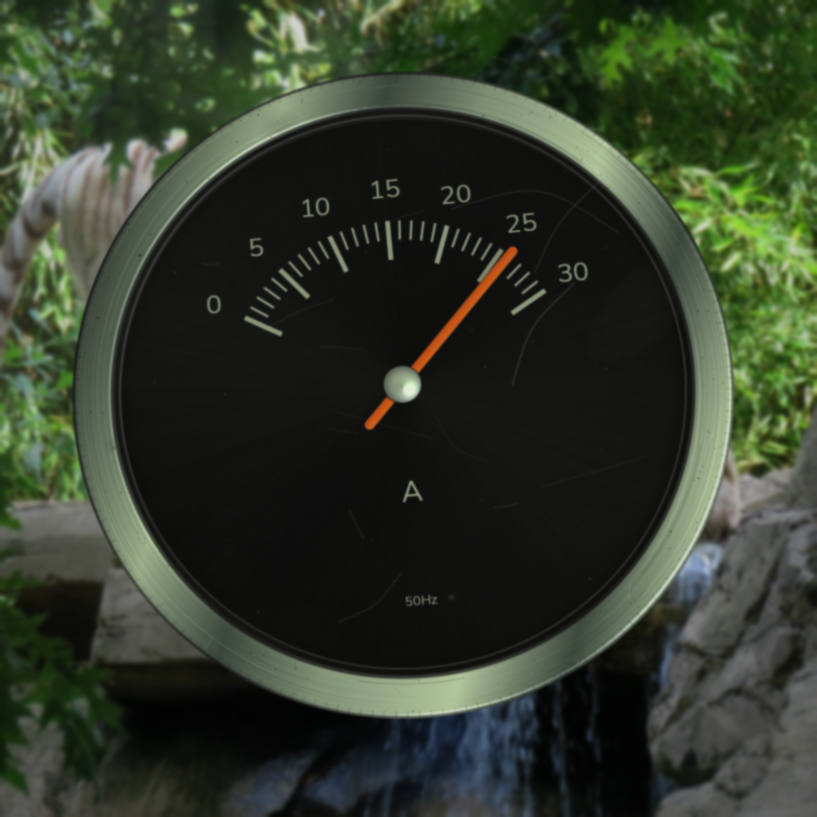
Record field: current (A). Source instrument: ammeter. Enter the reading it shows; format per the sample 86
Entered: 26
